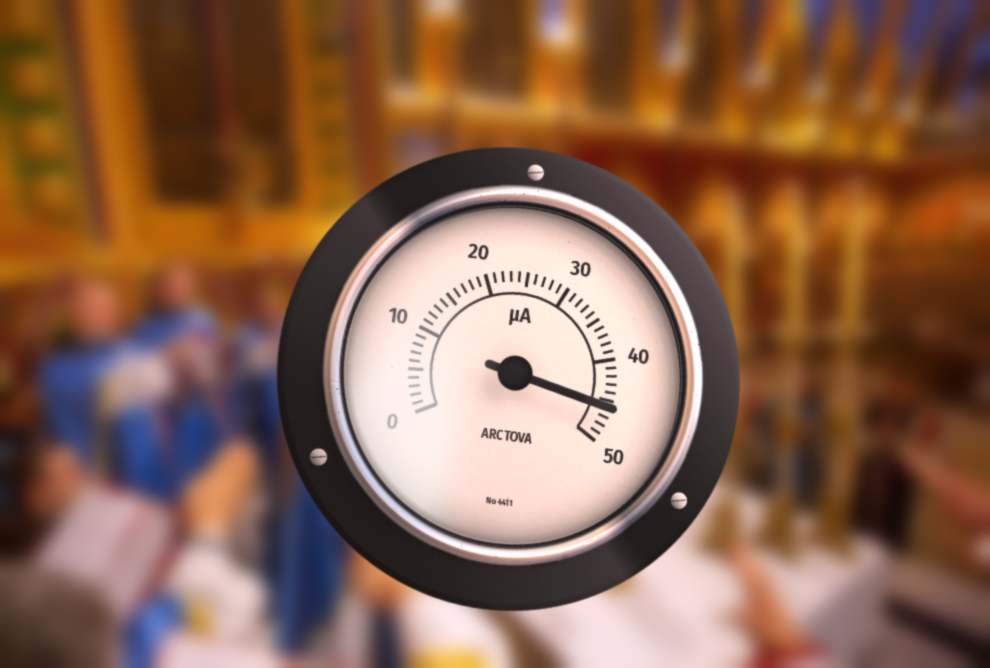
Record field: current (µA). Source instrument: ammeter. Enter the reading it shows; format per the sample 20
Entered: 46
